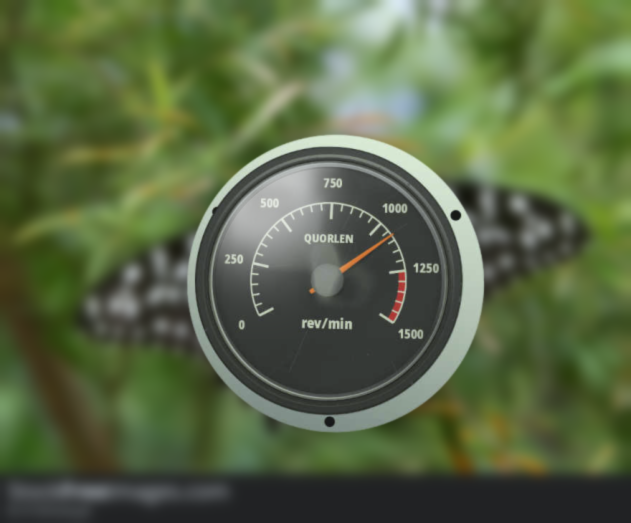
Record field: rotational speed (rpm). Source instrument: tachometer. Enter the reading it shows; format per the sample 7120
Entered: 1075
